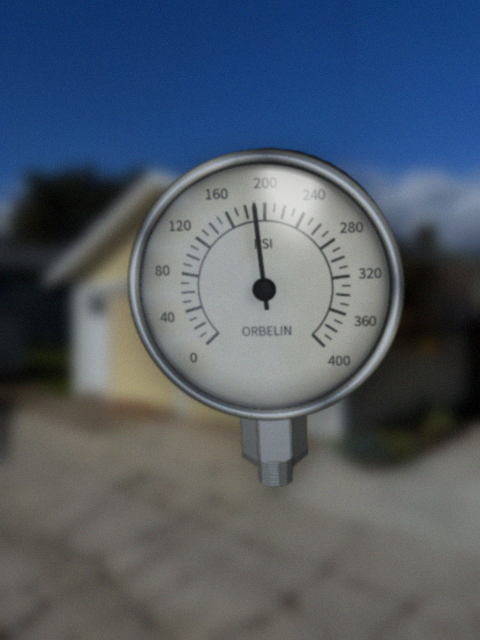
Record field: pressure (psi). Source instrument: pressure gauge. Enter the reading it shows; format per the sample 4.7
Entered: 190
